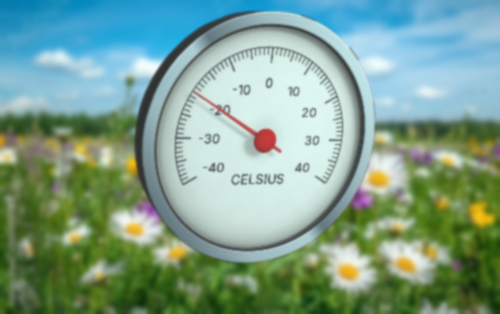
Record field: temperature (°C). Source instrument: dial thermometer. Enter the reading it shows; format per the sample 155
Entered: -20
